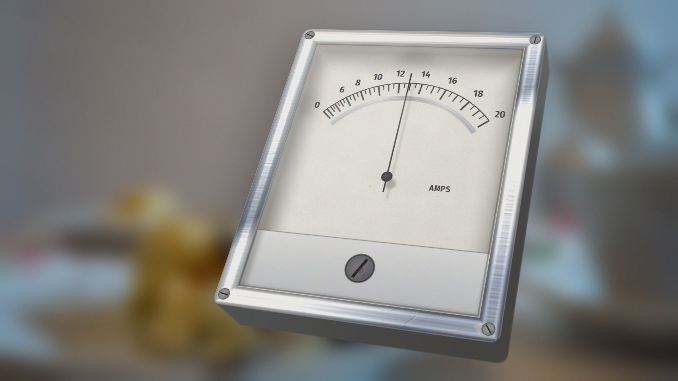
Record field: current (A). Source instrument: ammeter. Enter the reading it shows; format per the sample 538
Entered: 13
